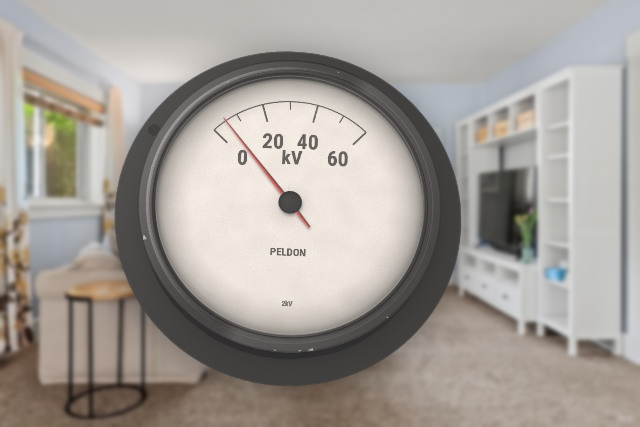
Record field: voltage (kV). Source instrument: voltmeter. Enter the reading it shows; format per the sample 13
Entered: 5
